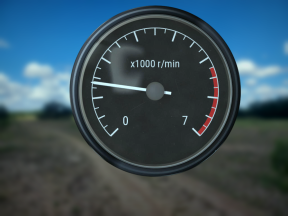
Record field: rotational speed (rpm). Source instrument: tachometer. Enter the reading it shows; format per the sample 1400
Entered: 1375
